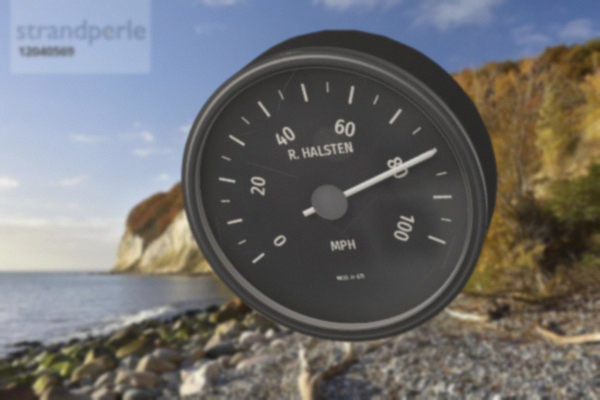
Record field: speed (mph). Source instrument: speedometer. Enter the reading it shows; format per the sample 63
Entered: 80
